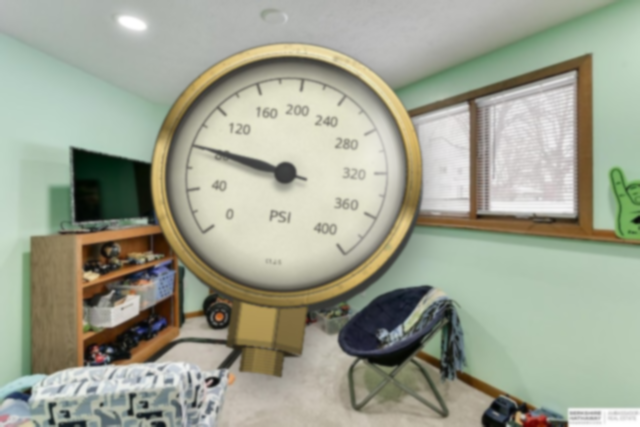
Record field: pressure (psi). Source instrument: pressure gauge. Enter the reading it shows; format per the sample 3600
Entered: 80
